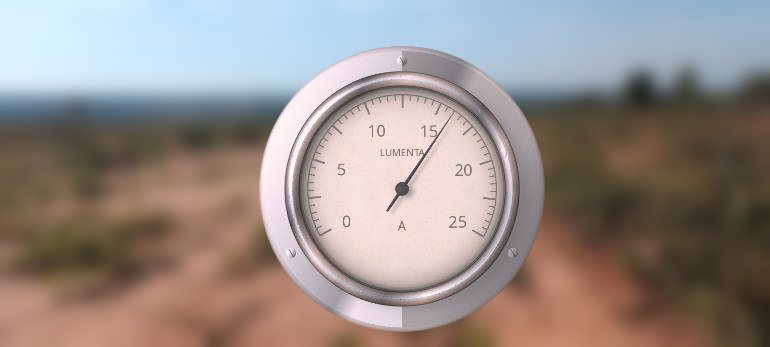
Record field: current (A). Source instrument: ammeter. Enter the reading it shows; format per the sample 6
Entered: 16
